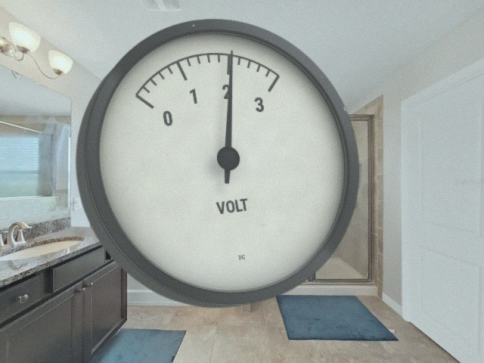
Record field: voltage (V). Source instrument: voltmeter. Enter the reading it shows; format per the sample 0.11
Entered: 2
